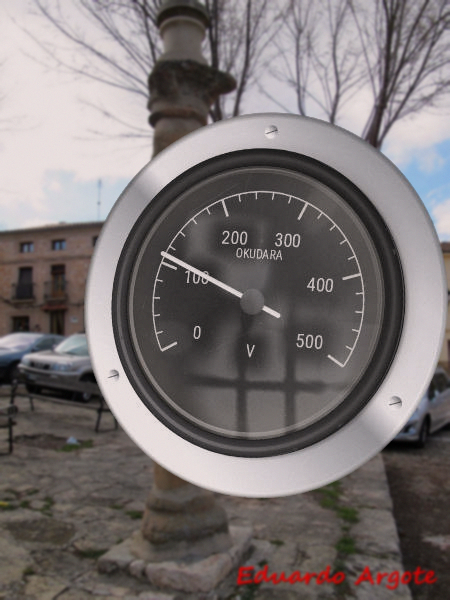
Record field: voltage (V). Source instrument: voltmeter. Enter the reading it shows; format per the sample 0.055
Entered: 110
